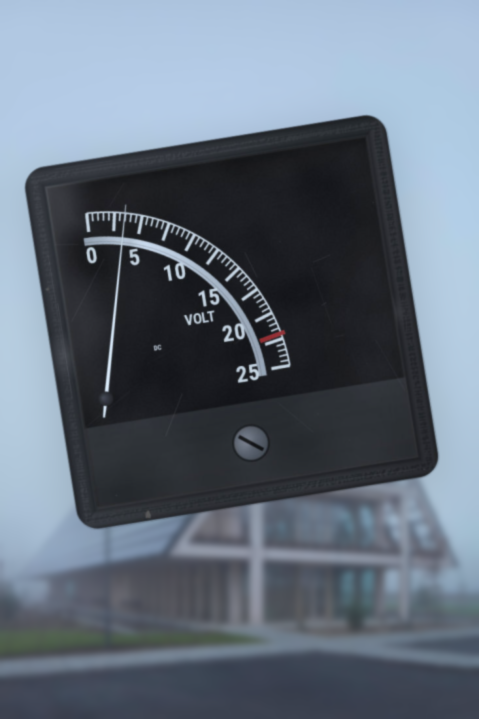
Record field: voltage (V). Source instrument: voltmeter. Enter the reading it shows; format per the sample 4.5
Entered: 3.5
